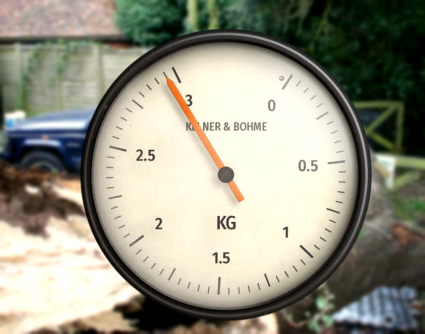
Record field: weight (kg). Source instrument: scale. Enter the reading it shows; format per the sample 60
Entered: 2.95
